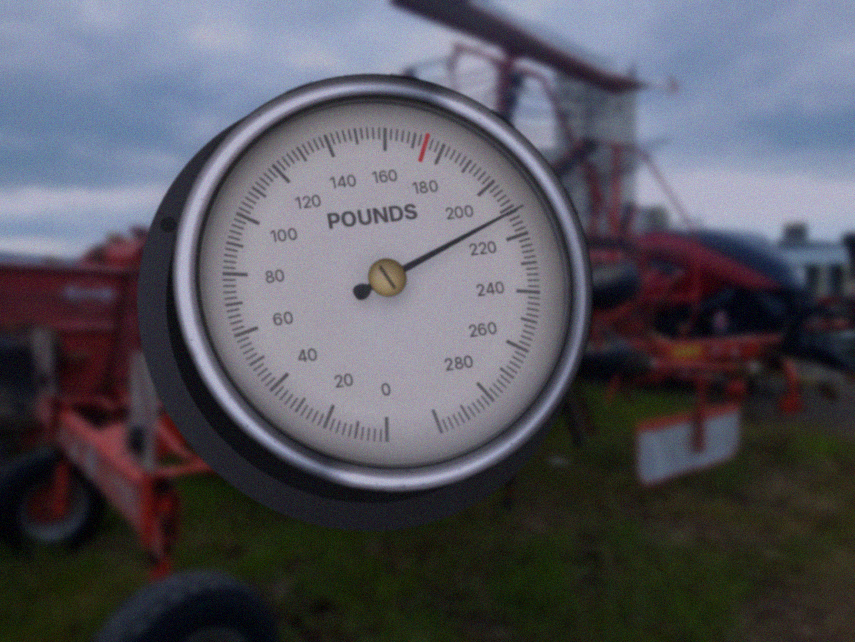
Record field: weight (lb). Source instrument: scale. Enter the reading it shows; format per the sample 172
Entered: 212
